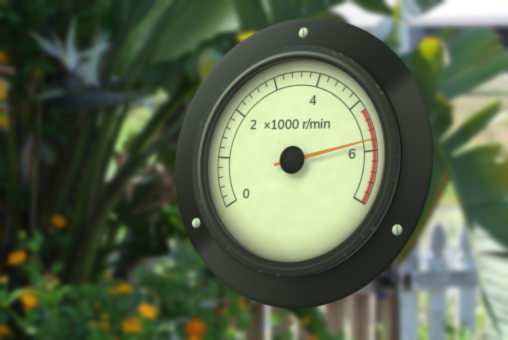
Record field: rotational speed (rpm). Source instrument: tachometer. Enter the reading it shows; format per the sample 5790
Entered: 5800
